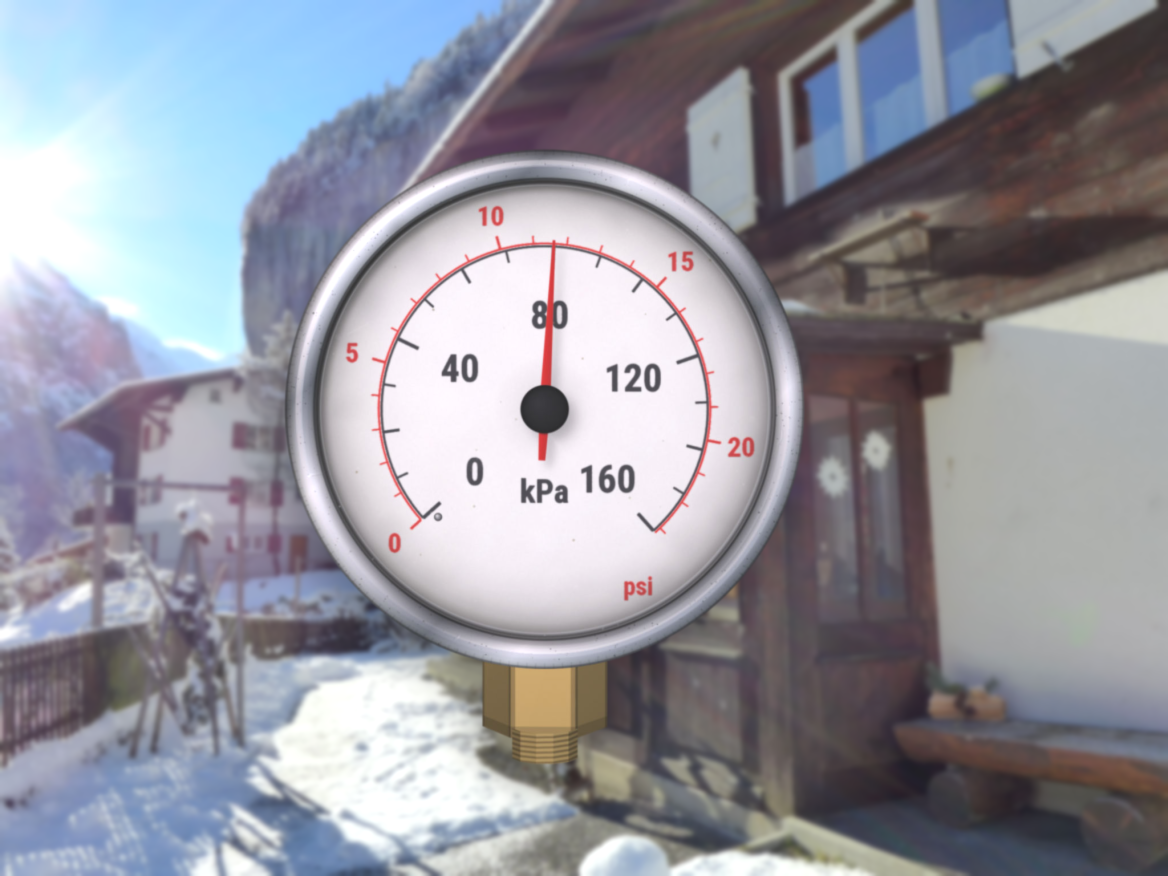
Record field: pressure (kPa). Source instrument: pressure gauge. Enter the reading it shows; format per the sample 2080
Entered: 80
